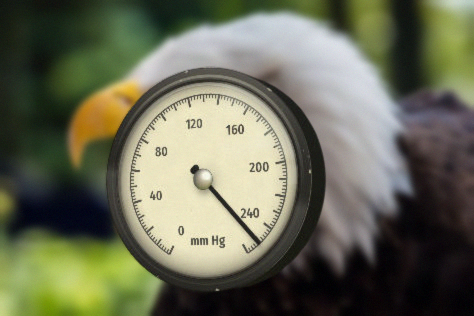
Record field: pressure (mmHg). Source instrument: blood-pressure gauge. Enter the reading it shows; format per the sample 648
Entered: 250
